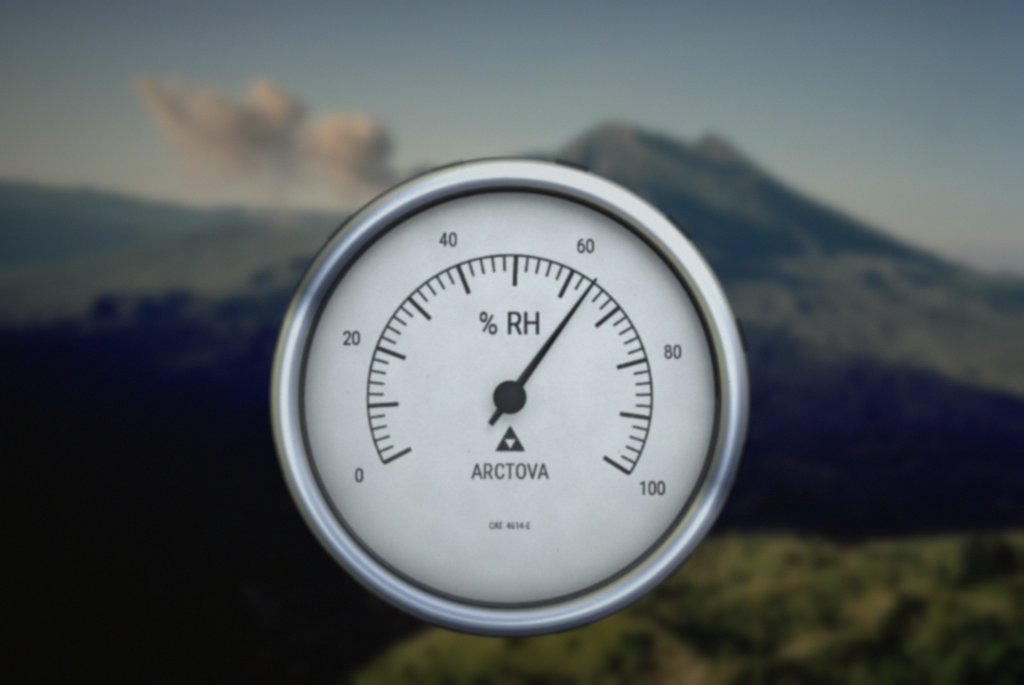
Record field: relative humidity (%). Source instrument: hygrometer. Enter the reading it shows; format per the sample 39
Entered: 64
